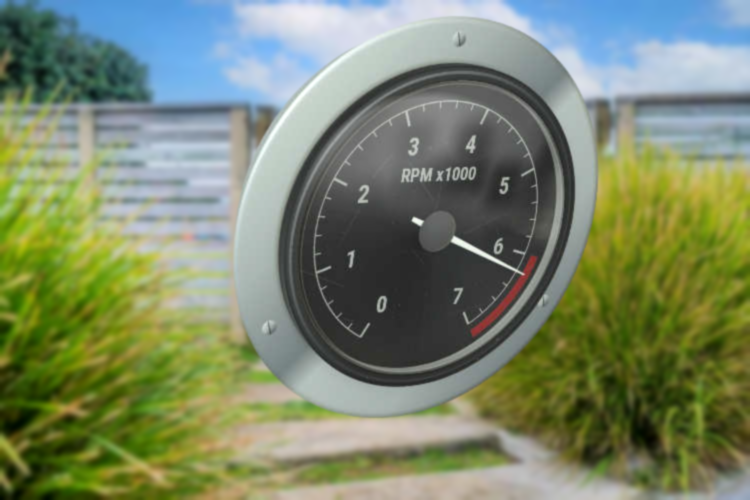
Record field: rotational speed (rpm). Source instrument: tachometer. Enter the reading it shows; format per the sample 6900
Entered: 6200
